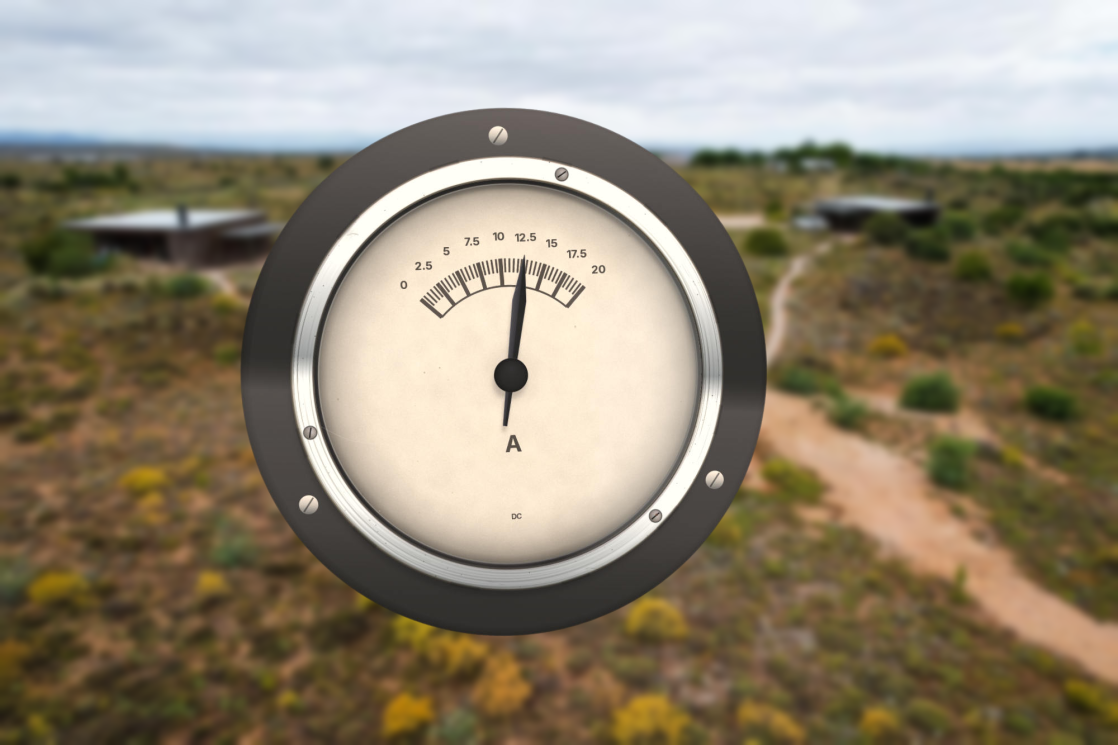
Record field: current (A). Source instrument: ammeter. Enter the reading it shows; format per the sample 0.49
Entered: 12.5
